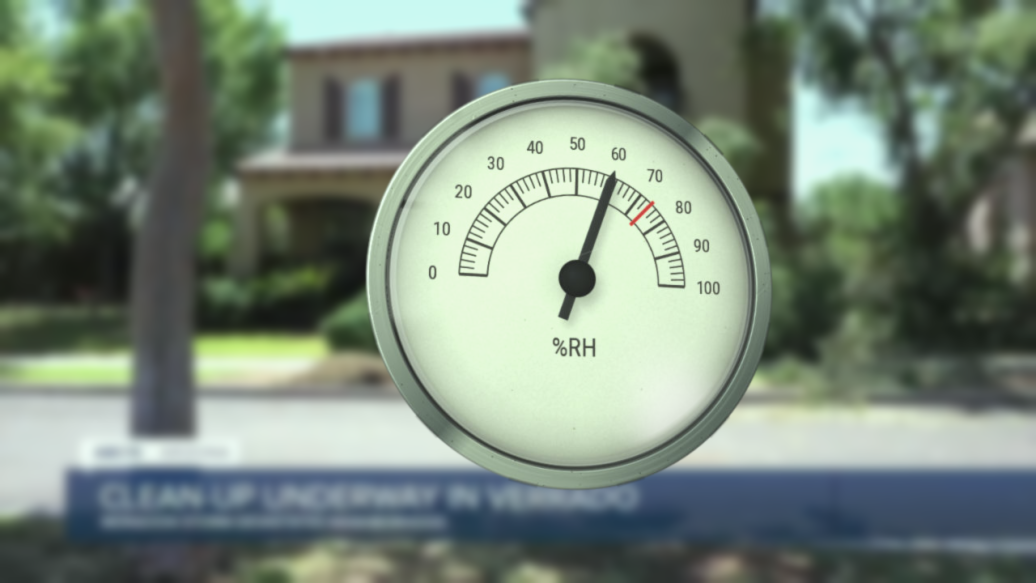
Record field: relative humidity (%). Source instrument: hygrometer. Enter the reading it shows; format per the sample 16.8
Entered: 60
